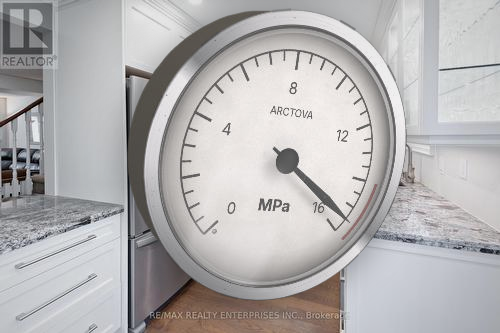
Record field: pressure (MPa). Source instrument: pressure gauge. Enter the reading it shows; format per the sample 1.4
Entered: 15.5
